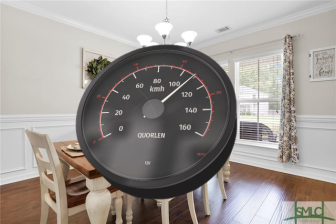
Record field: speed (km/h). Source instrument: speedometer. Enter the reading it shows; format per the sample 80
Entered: 110
